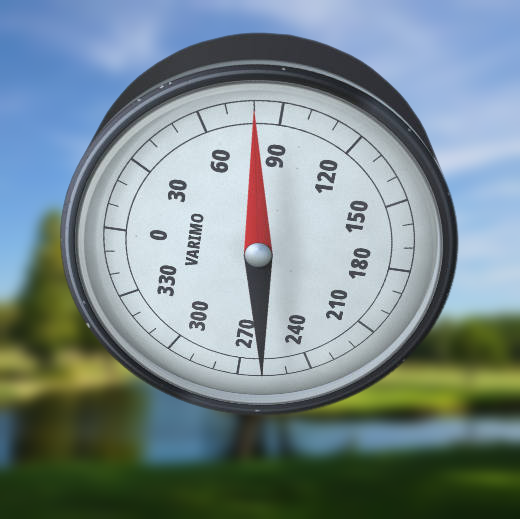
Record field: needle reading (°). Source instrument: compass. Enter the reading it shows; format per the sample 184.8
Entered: 80
